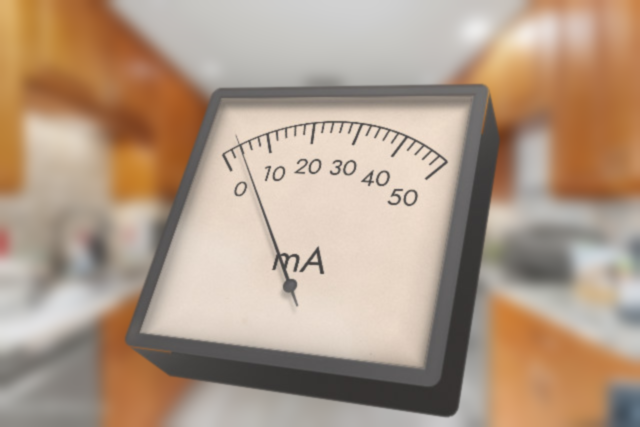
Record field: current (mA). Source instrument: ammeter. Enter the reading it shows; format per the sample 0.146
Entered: 4
